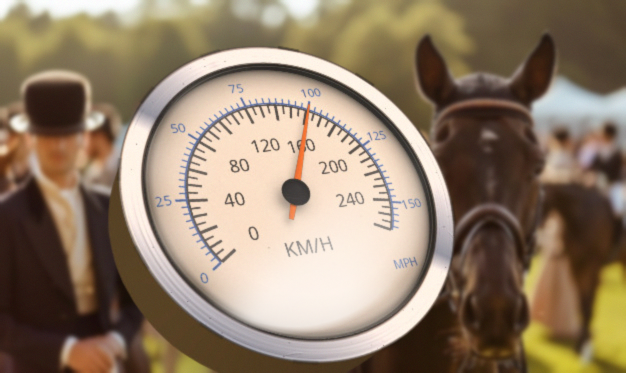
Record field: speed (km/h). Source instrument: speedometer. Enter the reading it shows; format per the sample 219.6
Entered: 160
